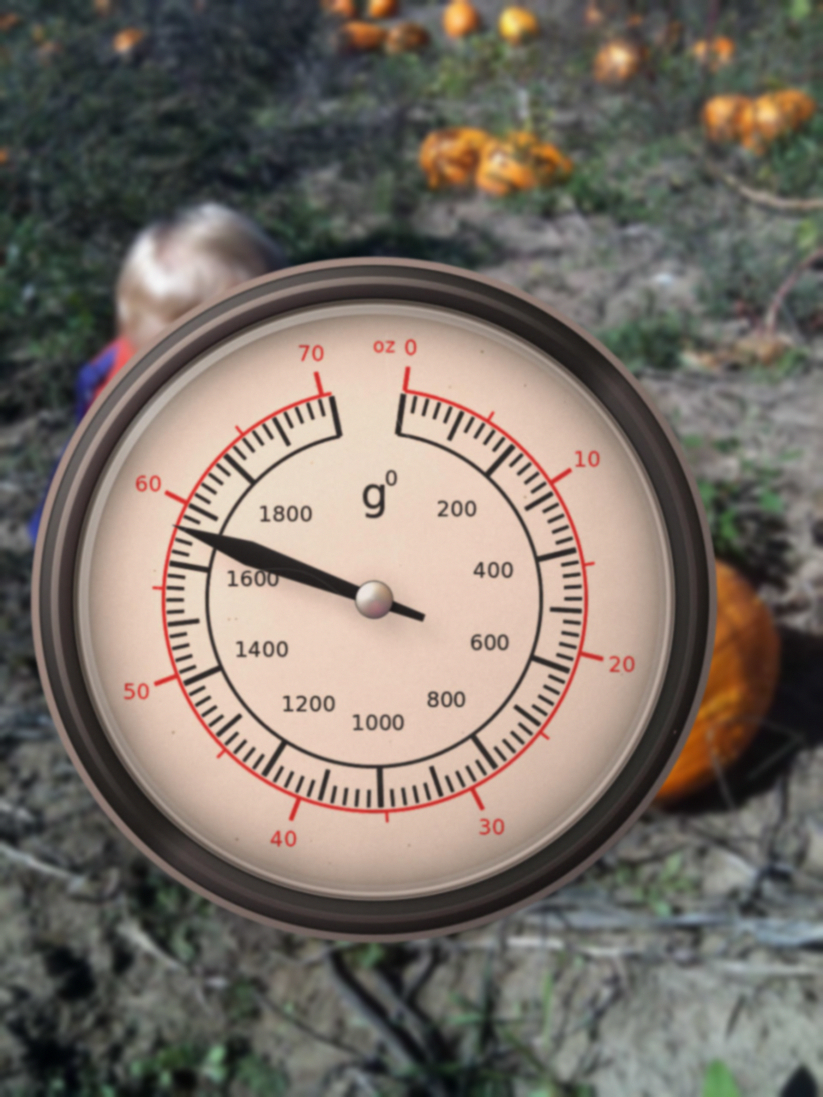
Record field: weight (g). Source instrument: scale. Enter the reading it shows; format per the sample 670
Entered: 1660
